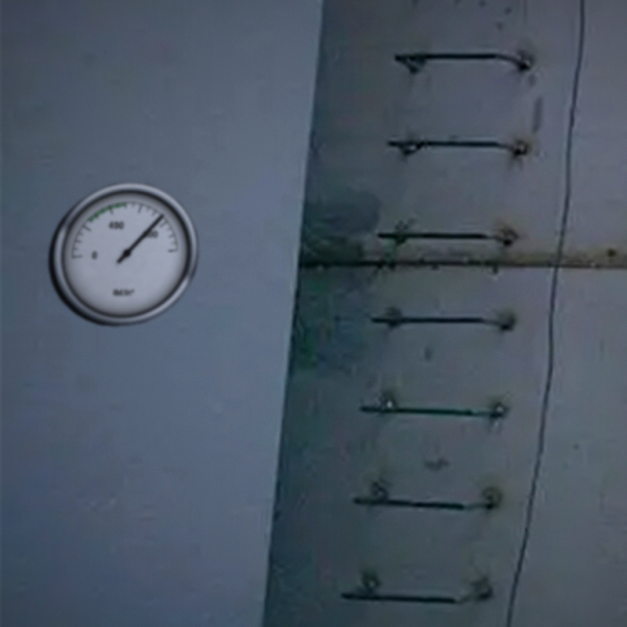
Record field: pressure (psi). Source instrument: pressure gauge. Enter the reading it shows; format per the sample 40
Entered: 750
